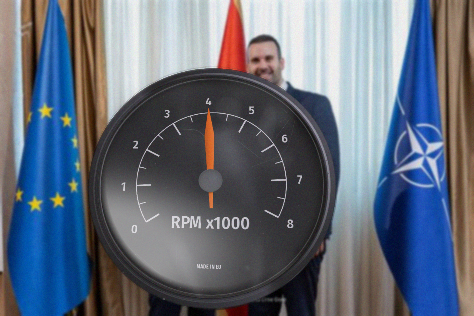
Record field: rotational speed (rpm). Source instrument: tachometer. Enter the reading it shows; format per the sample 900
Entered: 4000
